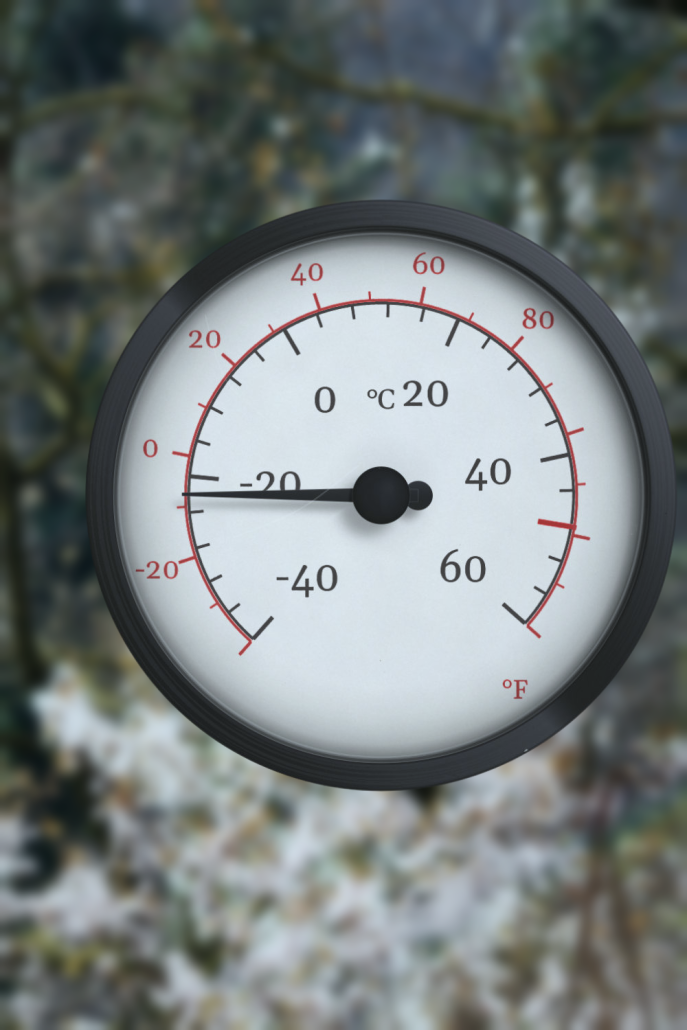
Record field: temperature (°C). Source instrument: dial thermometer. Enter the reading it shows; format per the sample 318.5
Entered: -22
